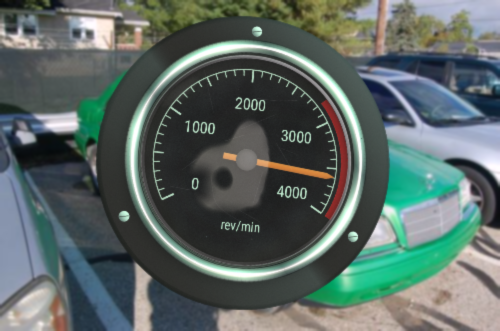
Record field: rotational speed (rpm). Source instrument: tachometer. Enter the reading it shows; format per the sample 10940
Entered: 3600
